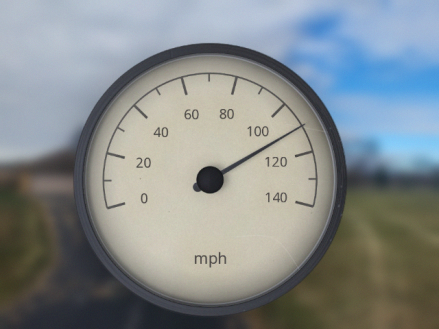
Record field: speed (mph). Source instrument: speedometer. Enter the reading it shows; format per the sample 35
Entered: 110
